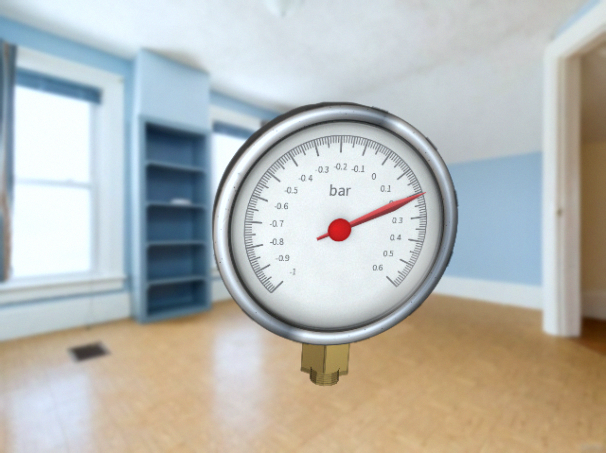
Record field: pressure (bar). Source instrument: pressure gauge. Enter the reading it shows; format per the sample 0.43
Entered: 0.2
